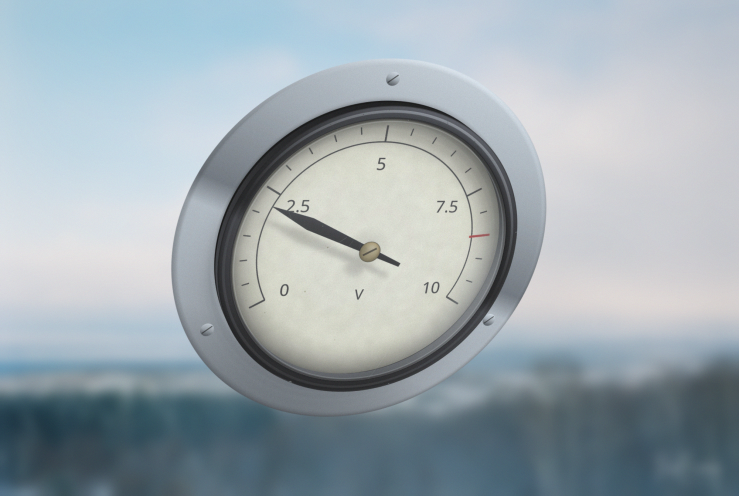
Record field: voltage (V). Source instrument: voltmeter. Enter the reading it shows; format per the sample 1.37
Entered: 2.25
